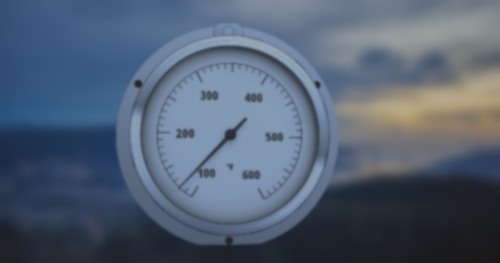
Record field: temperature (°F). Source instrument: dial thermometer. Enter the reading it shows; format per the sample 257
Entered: 120
